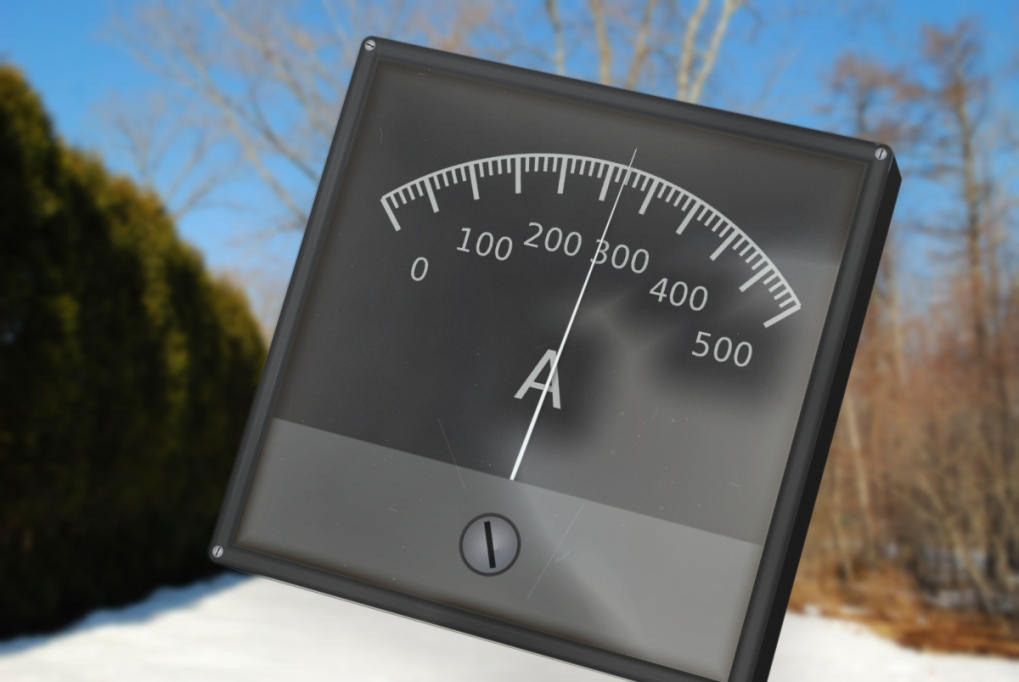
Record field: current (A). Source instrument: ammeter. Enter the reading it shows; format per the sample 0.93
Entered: 270
